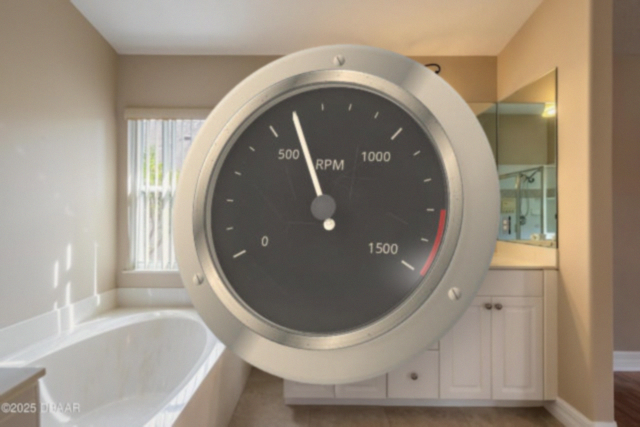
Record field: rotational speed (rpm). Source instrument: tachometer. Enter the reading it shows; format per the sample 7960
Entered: 600
